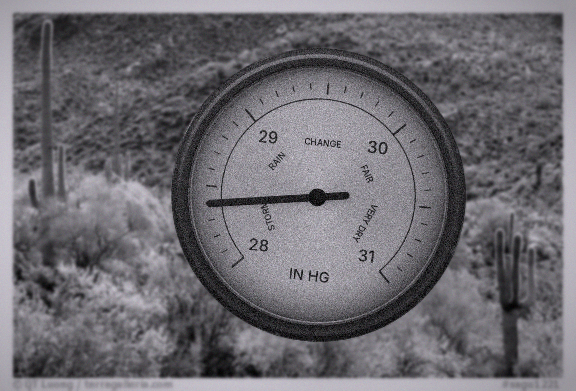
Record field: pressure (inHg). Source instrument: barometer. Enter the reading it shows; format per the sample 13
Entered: 28.4
